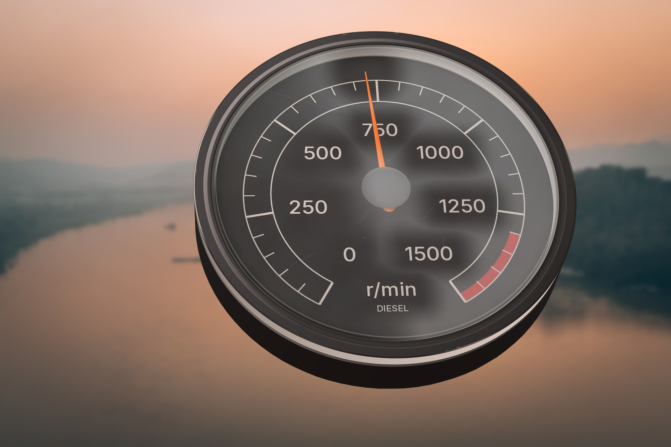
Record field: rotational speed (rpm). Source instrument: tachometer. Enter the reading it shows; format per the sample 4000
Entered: 725
